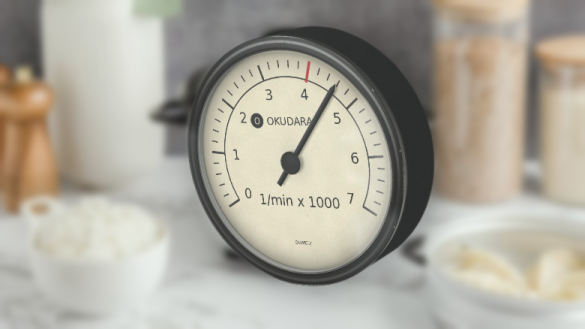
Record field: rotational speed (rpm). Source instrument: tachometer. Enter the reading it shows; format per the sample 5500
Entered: 4600
